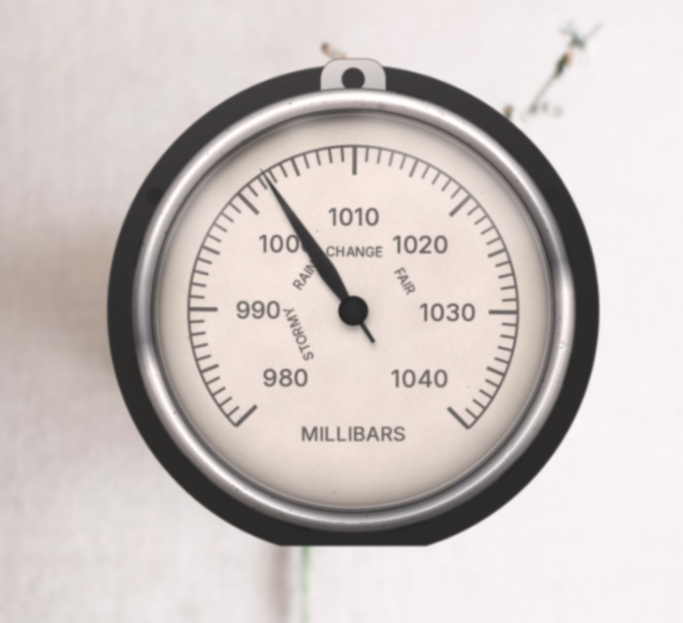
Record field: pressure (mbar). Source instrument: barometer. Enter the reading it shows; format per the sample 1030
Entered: 1002.5
